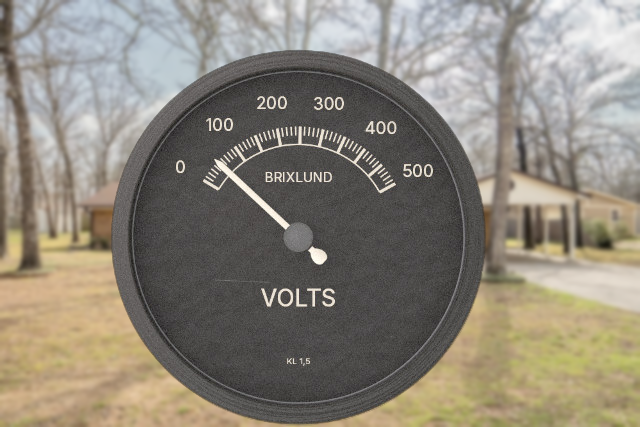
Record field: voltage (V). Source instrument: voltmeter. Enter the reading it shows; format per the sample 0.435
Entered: 50
